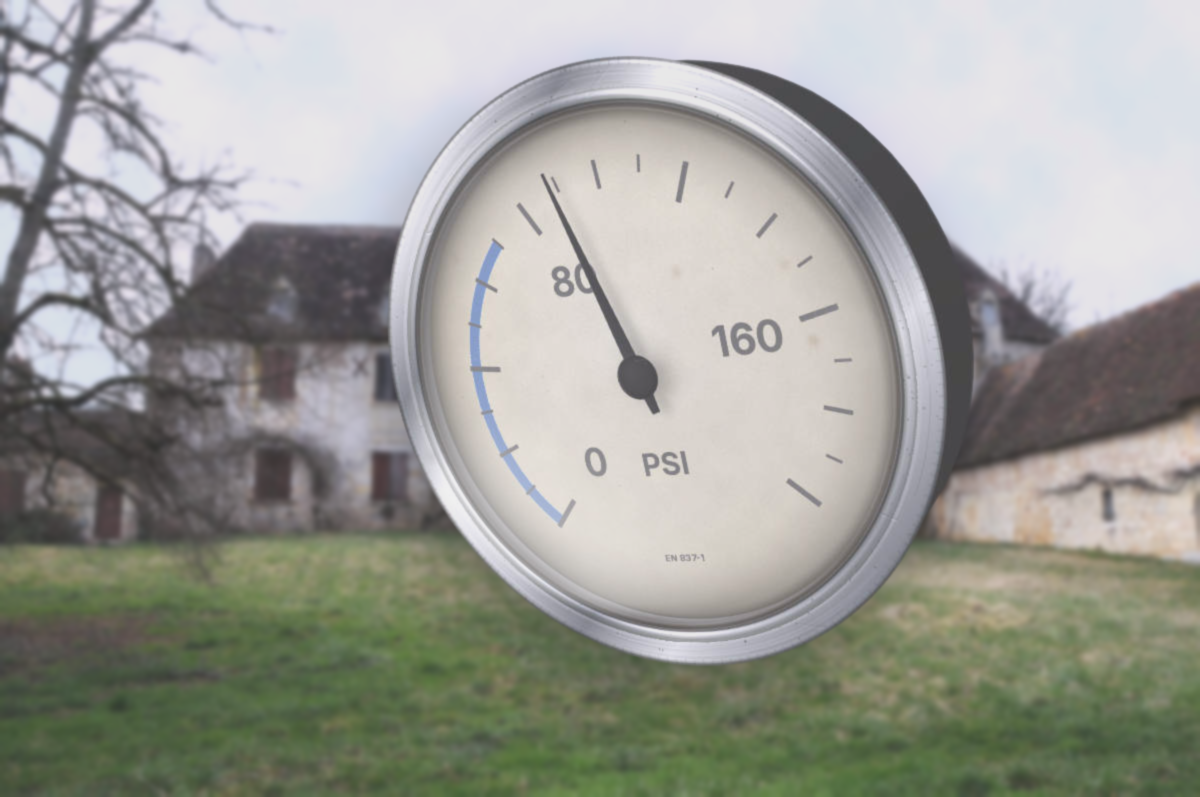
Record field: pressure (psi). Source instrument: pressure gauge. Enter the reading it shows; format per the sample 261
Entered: 90
